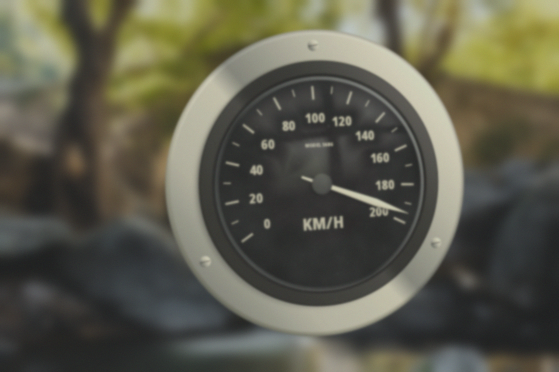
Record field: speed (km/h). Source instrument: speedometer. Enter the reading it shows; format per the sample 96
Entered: 195
